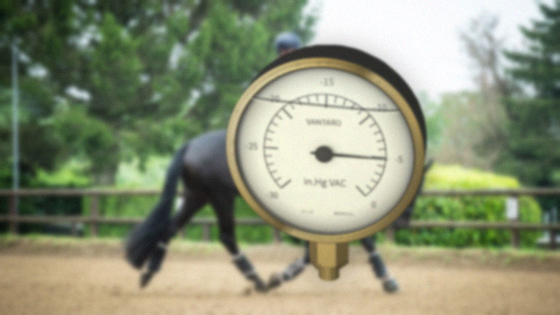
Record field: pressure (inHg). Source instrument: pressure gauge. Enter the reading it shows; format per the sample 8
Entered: -5
